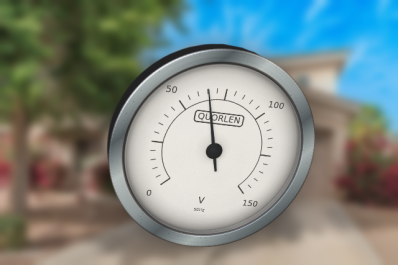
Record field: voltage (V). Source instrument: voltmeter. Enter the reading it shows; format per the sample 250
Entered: 65
